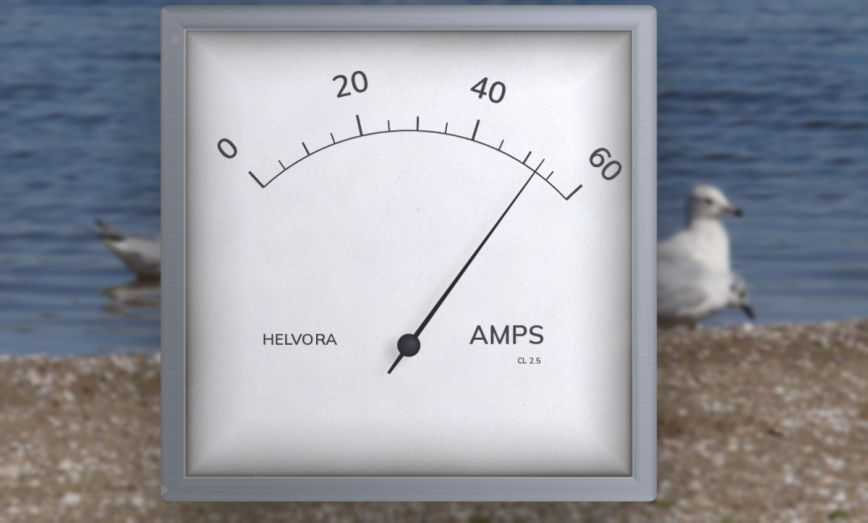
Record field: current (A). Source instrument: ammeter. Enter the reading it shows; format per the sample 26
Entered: 52.5
